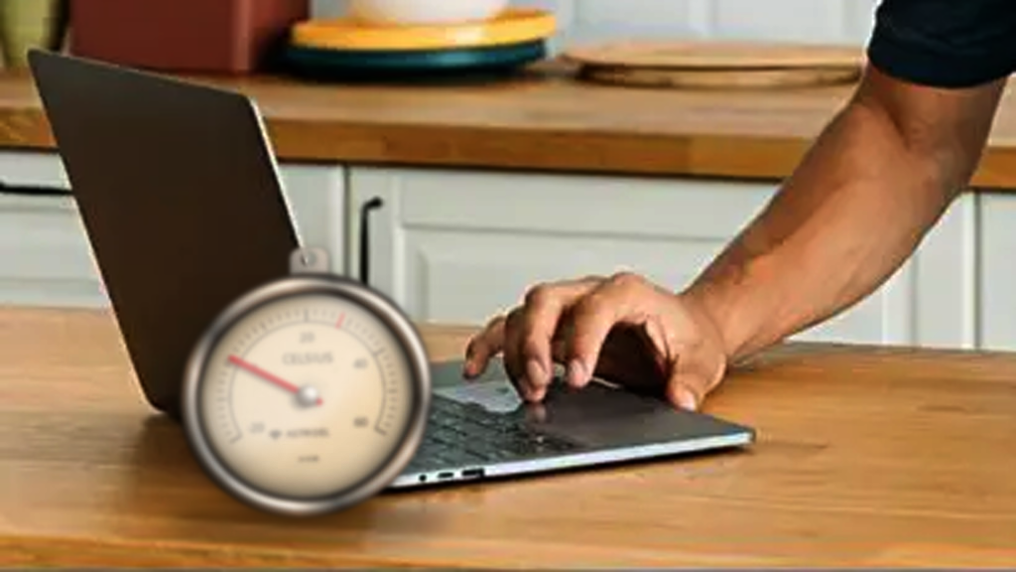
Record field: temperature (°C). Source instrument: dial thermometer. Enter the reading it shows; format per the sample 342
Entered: 0
